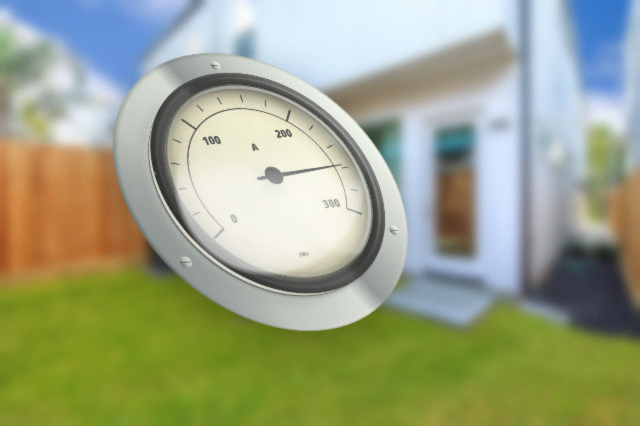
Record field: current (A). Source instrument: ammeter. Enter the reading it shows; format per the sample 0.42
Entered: 260
